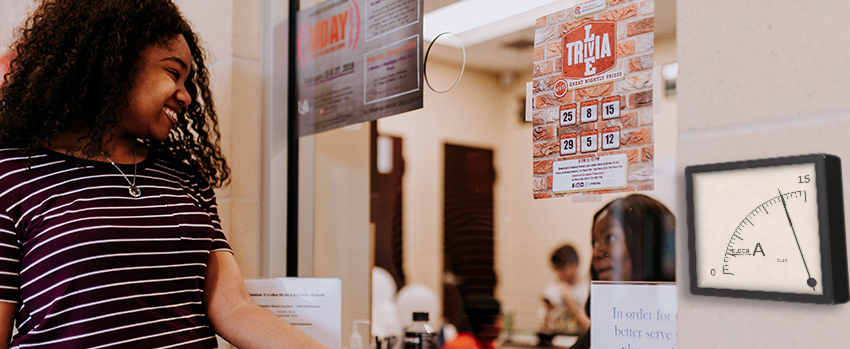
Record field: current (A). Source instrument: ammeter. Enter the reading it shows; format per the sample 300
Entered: 12.5
